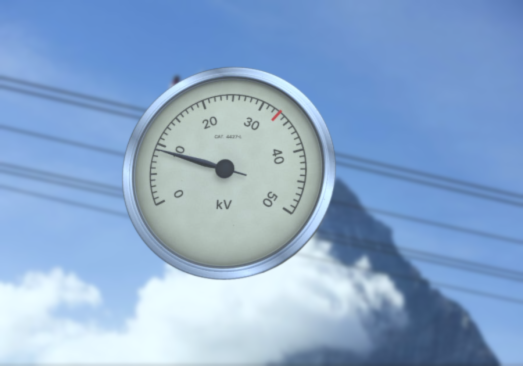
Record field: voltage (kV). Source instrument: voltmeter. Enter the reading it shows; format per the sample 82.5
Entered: 9
